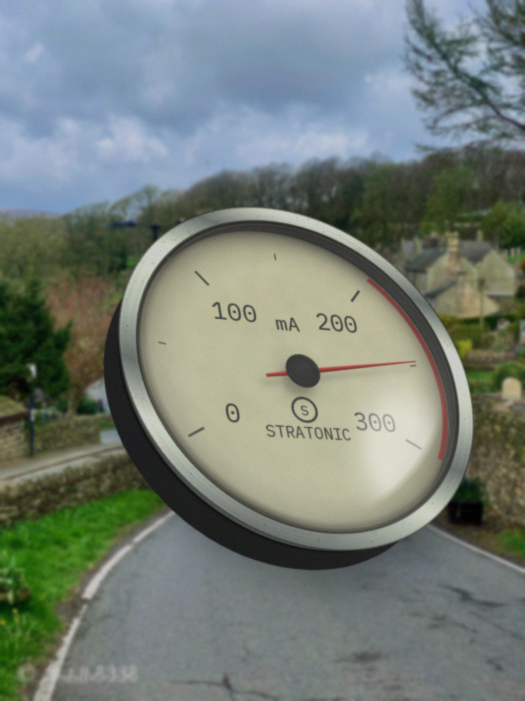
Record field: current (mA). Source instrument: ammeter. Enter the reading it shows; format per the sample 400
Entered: 250
